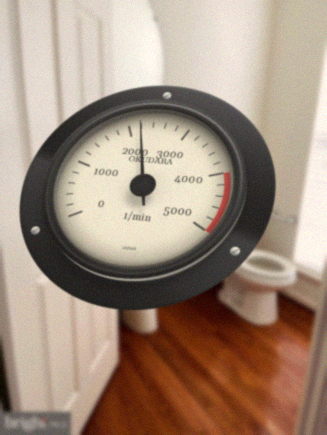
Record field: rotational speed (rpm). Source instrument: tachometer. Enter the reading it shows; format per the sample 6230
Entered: 2200
